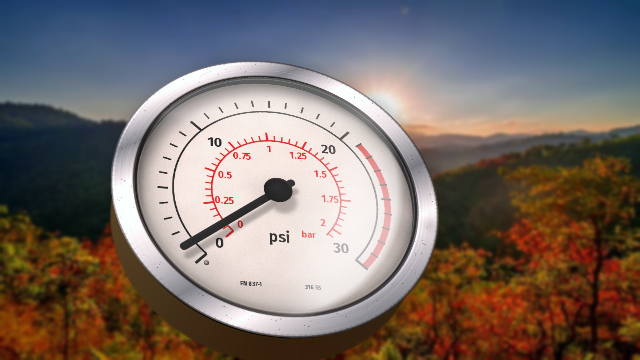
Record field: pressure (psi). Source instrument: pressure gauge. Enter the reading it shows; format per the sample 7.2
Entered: 1
